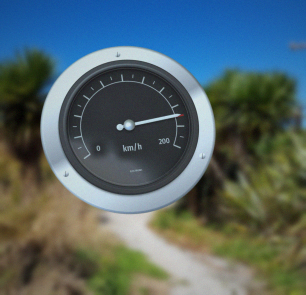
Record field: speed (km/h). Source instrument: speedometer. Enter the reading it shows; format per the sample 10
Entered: 170
